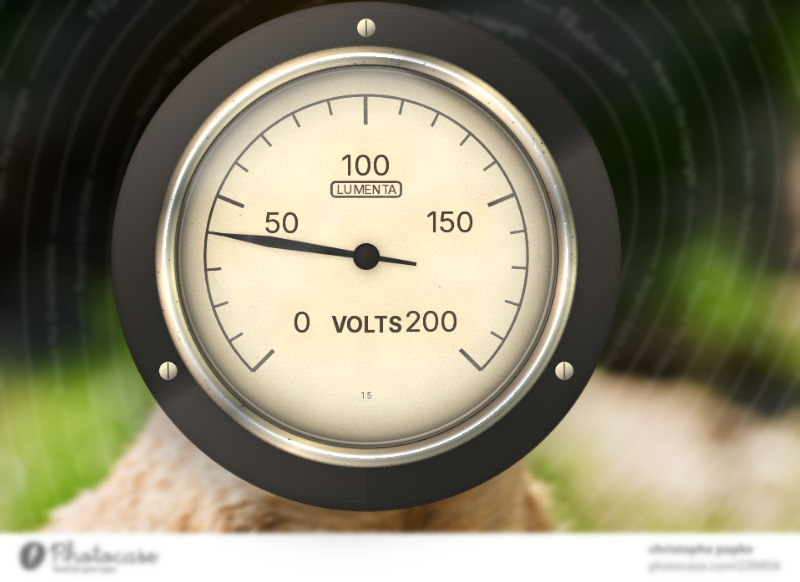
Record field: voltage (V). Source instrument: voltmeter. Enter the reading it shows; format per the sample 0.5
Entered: 40
